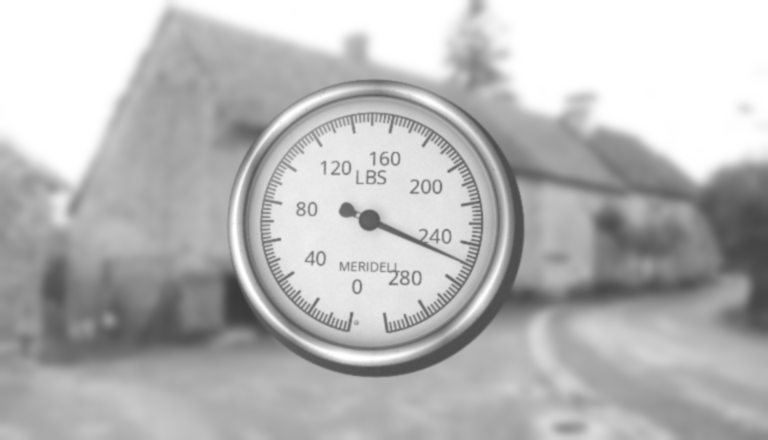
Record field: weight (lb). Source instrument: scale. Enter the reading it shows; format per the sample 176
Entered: 250
